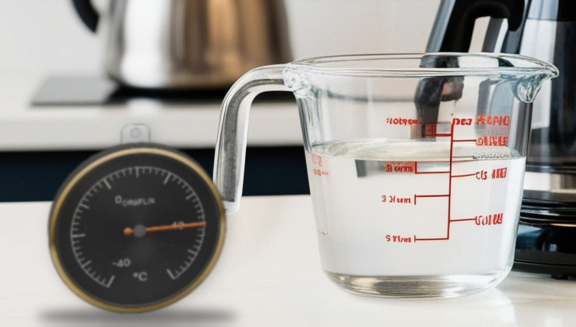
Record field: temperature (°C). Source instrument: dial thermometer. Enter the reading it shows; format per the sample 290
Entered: 40
